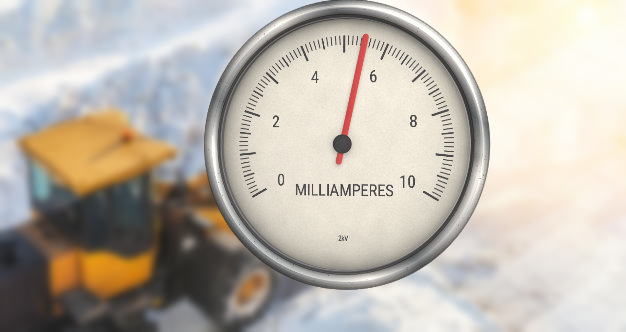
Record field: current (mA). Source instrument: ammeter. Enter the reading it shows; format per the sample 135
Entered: 5.5
